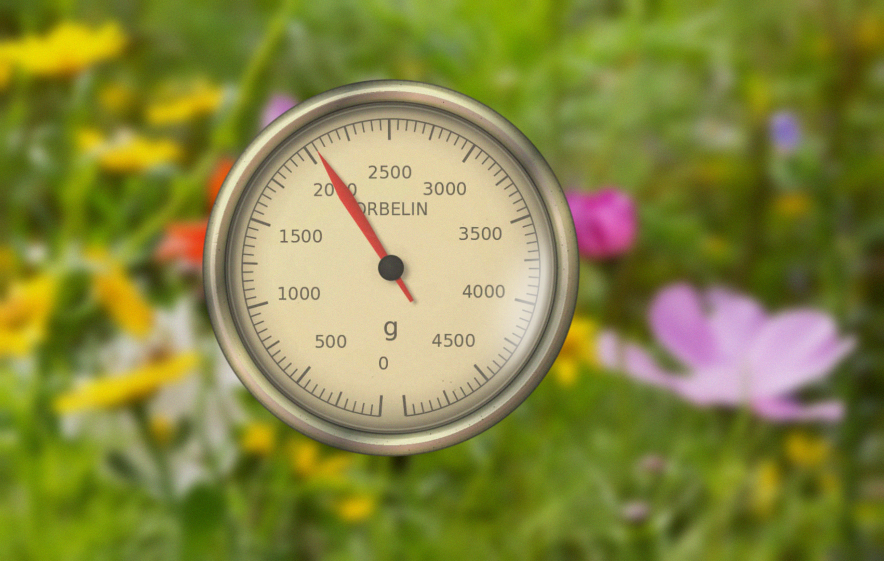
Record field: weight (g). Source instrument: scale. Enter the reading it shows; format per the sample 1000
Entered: 2050
